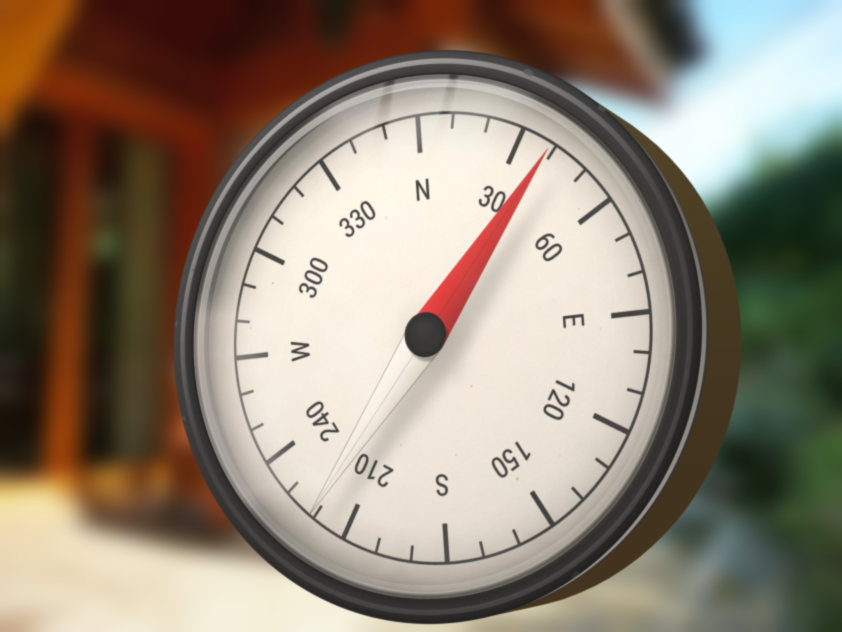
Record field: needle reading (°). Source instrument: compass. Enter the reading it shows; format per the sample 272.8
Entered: 40
